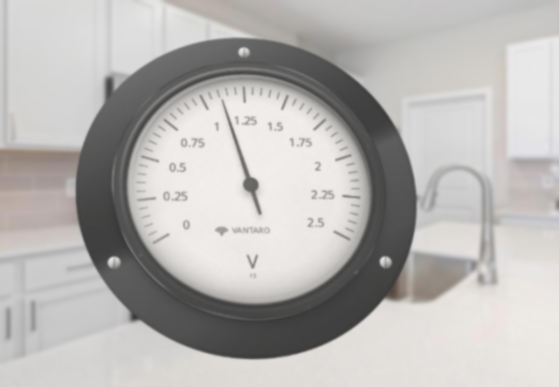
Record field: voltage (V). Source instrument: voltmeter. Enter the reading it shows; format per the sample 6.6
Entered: 1.1
